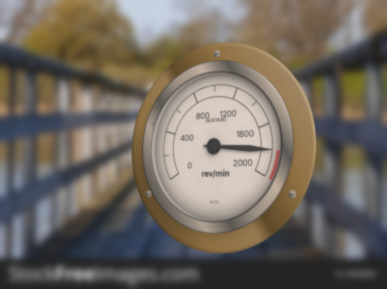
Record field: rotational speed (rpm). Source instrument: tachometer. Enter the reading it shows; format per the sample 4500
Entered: 1800
